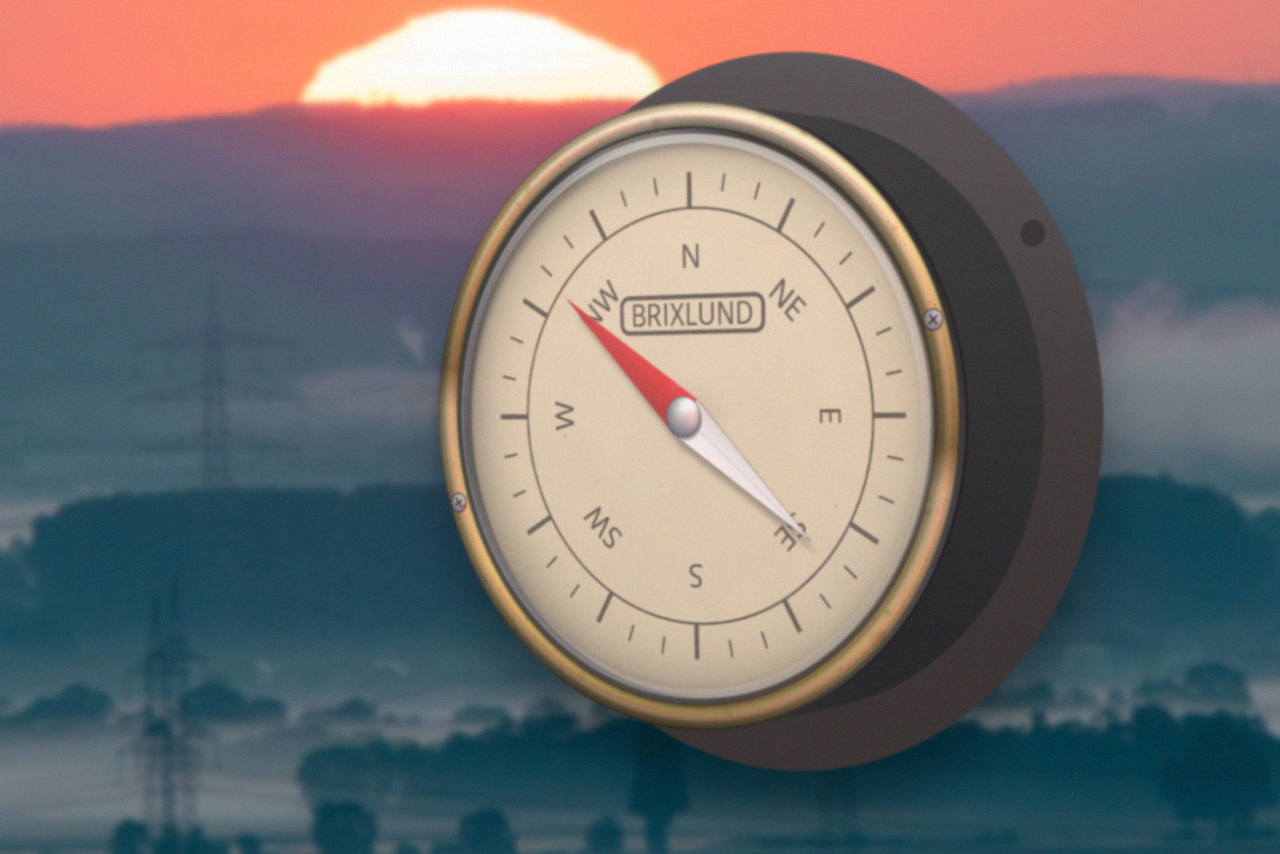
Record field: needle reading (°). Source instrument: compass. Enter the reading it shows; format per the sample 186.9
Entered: 310
